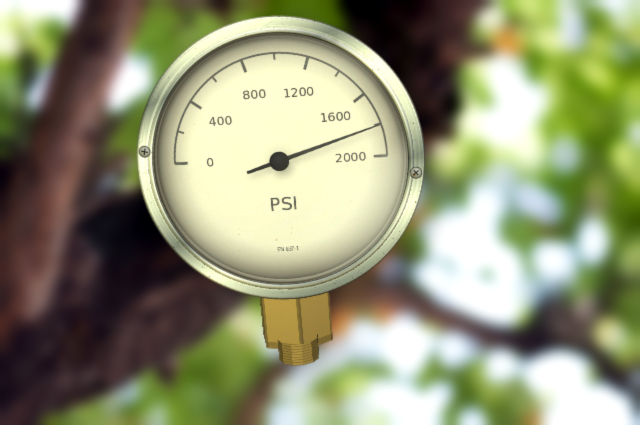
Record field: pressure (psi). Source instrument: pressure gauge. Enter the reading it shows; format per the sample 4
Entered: 1800
